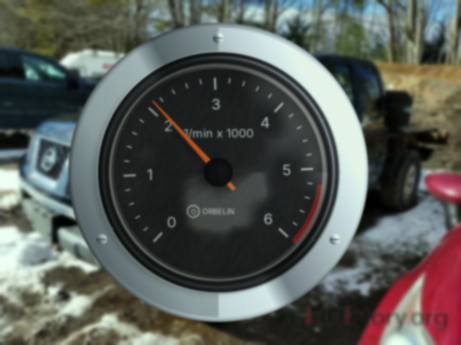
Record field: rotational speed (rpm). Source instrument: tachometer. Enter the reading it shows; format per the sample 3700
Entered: 2100
